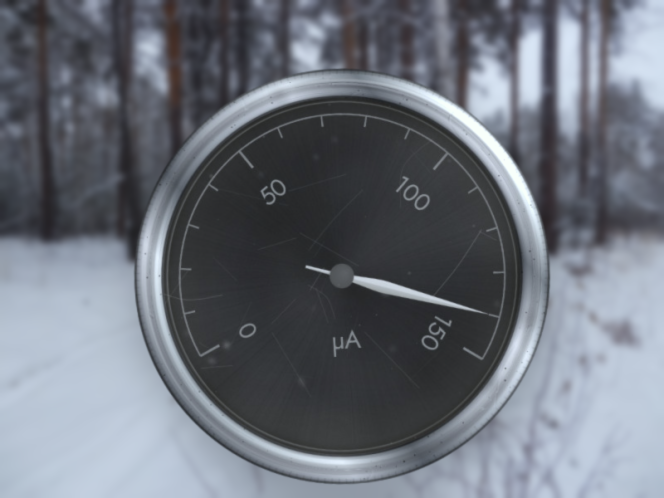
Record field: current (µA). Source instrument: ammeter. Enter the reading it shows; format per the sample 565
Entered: 140
